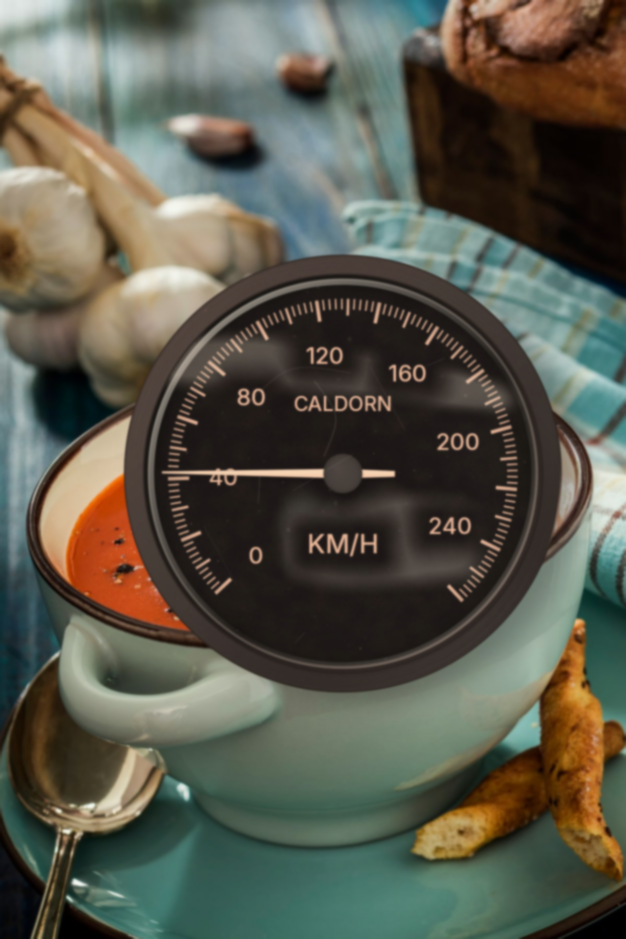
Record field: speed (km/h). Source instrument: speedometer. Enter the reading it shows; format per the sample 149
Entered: 42
